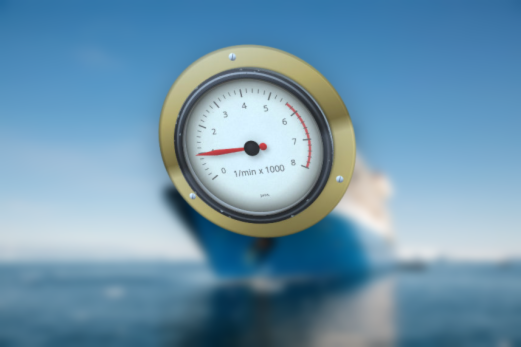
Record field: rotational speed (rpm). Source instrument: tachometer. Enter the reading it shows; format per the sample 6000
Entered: 1000
